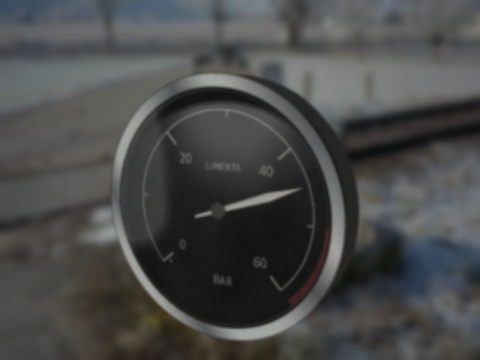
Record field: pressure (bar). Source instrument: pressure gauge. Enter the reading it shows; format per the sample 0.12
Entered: 45
